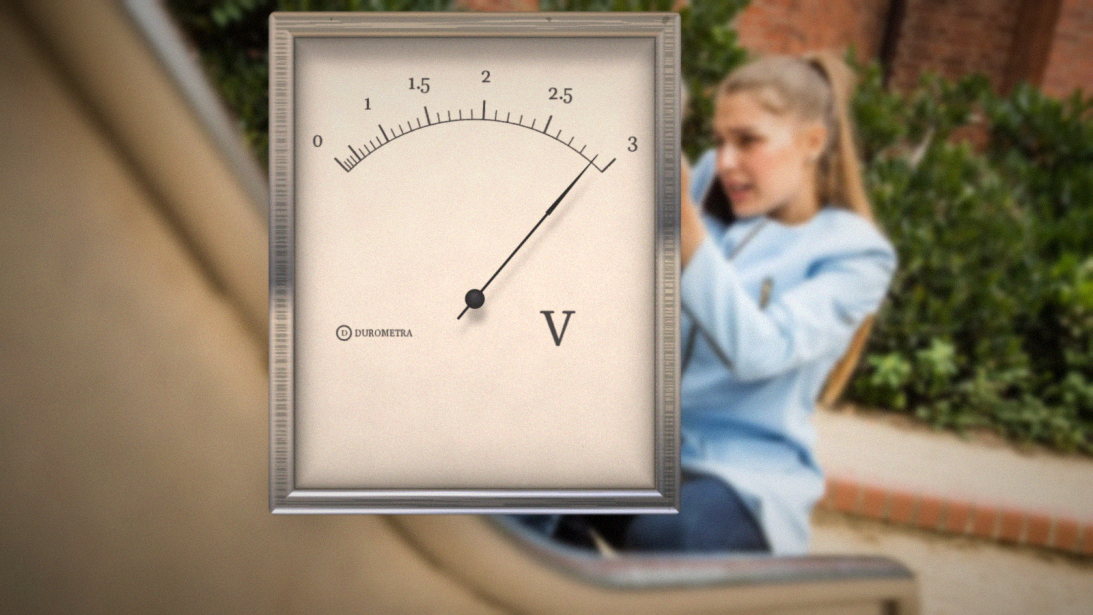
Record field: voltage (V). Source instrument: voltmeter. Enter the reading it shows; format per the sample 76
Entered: 2.9
